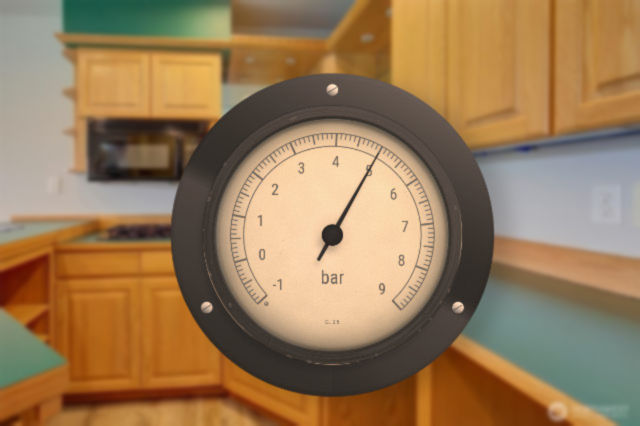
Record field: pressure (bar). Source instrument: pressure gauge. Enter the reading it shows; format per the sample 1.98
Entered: 5
